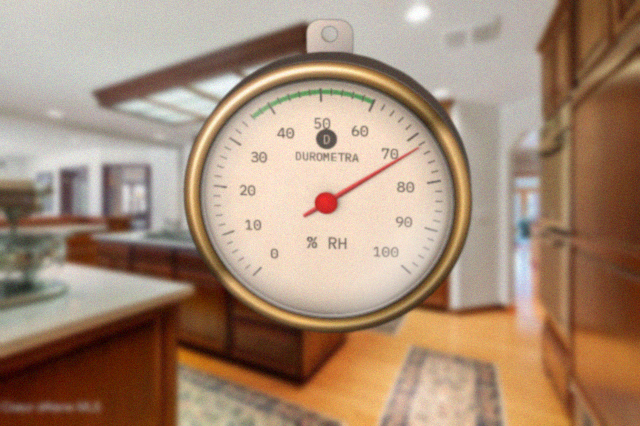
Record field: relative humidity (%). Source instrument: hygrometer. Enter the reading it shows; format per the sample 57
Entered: 72
